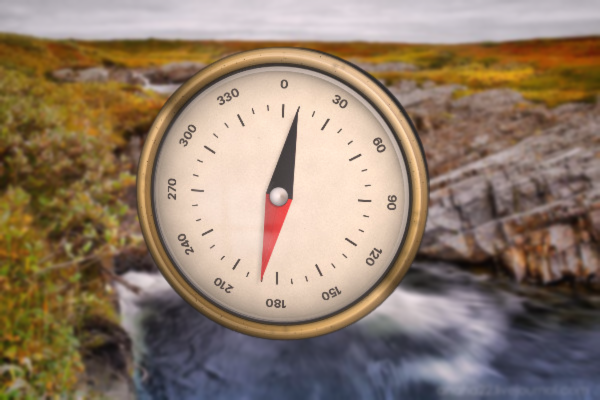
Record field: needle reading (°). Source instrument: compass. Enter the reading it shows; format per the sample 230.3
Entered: 190
